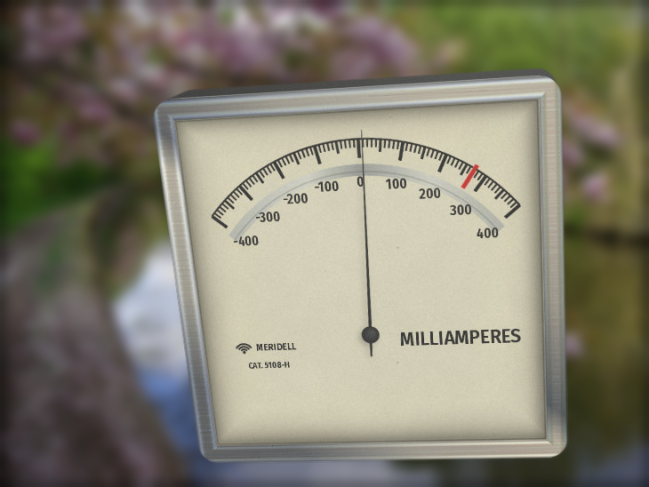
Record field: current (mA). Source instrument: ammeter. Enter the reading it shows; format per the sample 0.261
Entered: 10
